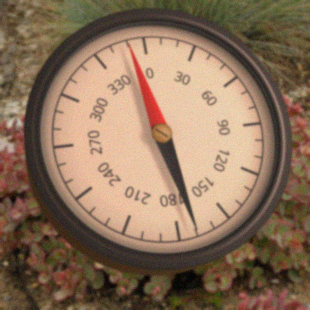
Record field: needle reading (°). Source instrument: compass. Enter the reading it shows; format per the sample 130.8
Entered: 350
